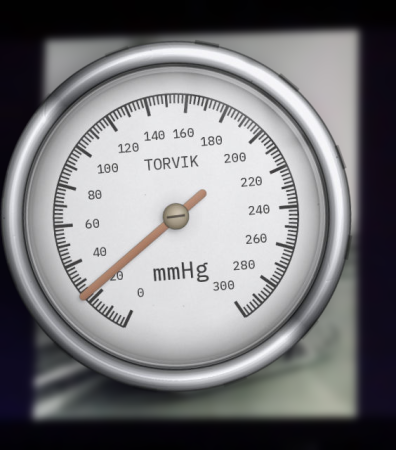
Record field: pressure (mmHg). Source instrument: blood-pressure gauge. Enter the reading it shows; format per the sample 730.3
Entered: 24
